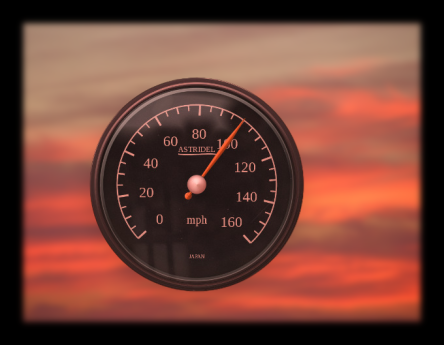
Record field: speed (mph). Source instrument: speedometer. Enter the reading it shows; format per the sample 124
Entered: 100
